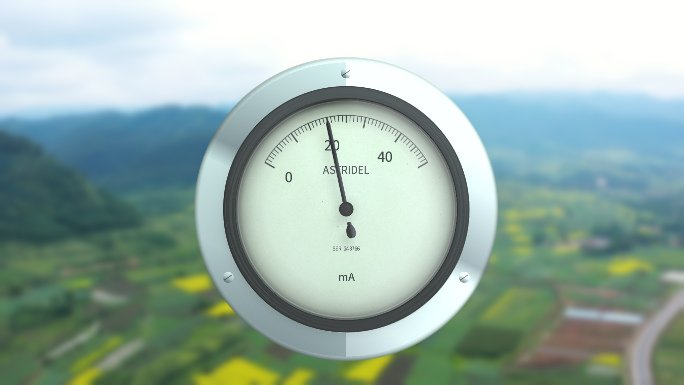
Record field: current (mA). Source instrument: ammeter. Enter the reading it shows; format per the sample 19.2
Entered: 20
